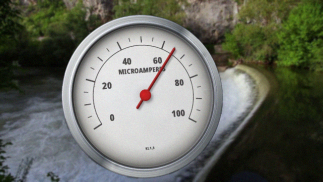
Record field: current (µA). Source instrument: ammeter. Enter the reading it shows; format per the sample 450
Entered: 65
